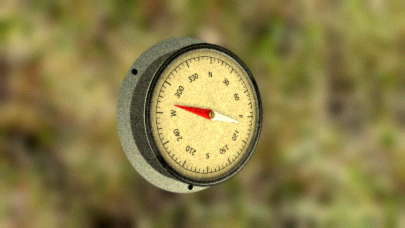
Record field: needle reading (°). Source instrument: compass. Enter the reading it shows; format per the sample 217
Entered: 280
